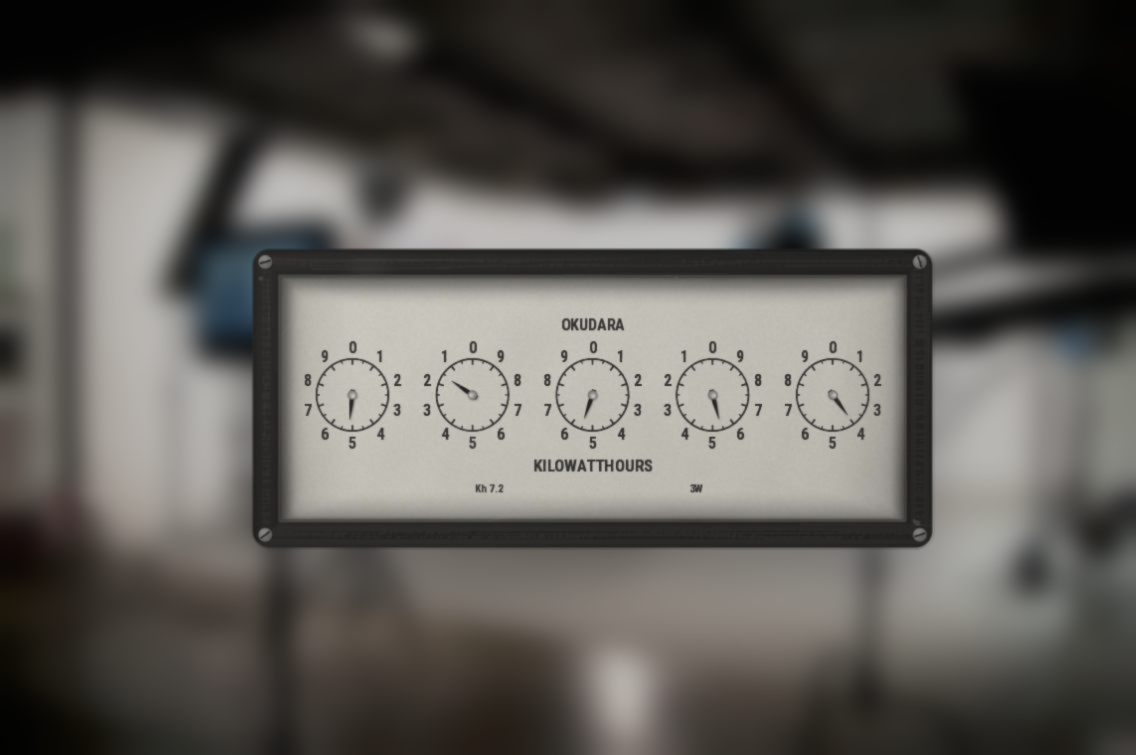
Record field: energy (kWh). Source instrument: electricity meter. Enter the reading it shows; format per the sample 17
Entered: 51554
